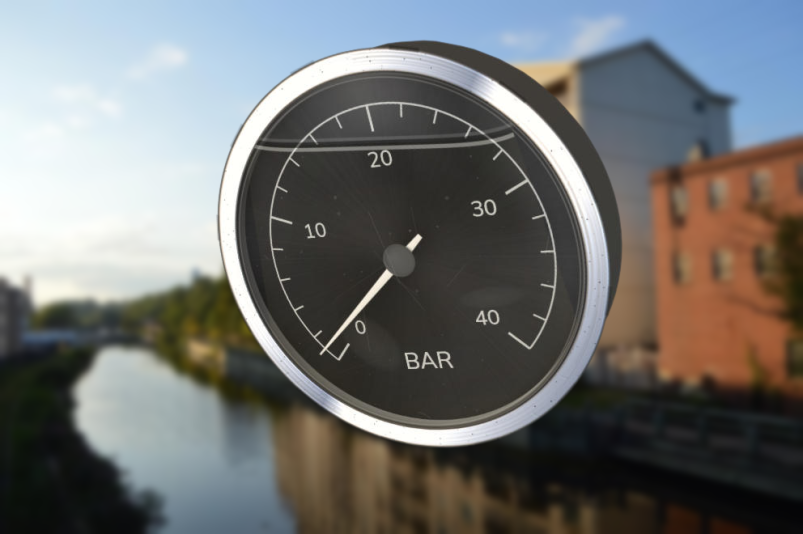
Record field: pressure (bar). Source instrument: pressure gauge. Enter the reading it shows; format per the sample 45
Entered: 1
